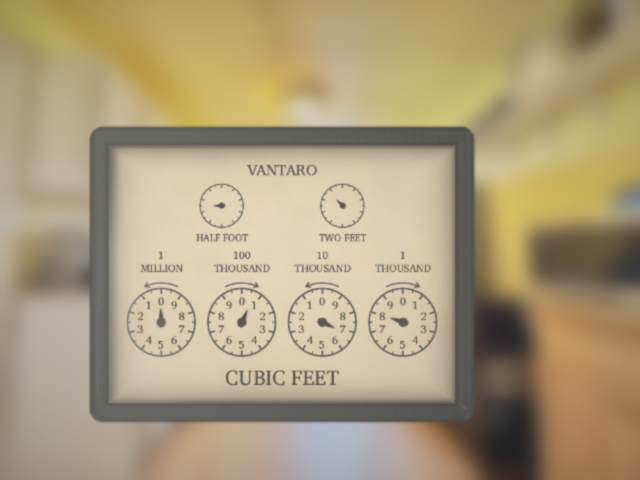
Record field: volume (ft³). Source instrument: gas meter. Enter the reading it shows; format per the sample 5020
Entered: 6800
